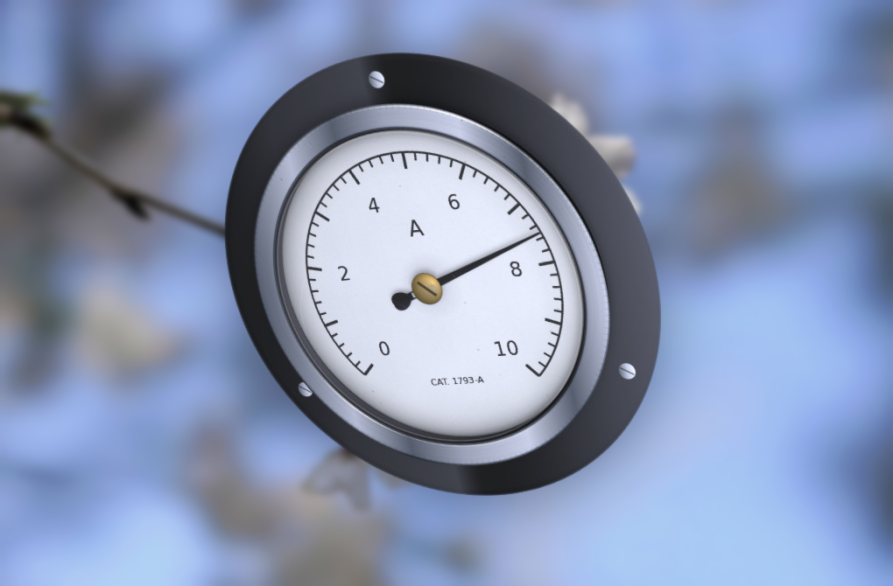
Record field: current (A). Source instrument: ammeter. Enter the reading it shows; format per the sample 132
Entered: 7.5
